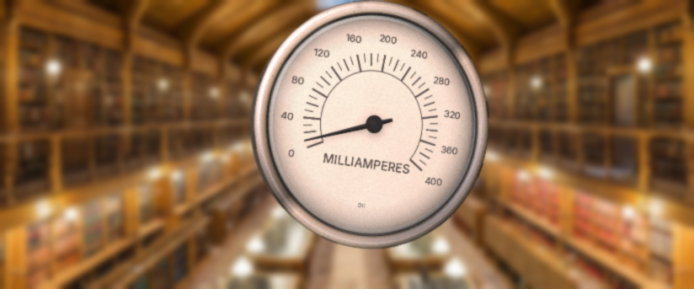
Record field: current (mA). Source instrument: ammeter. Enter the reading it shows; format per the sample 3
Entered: 10
